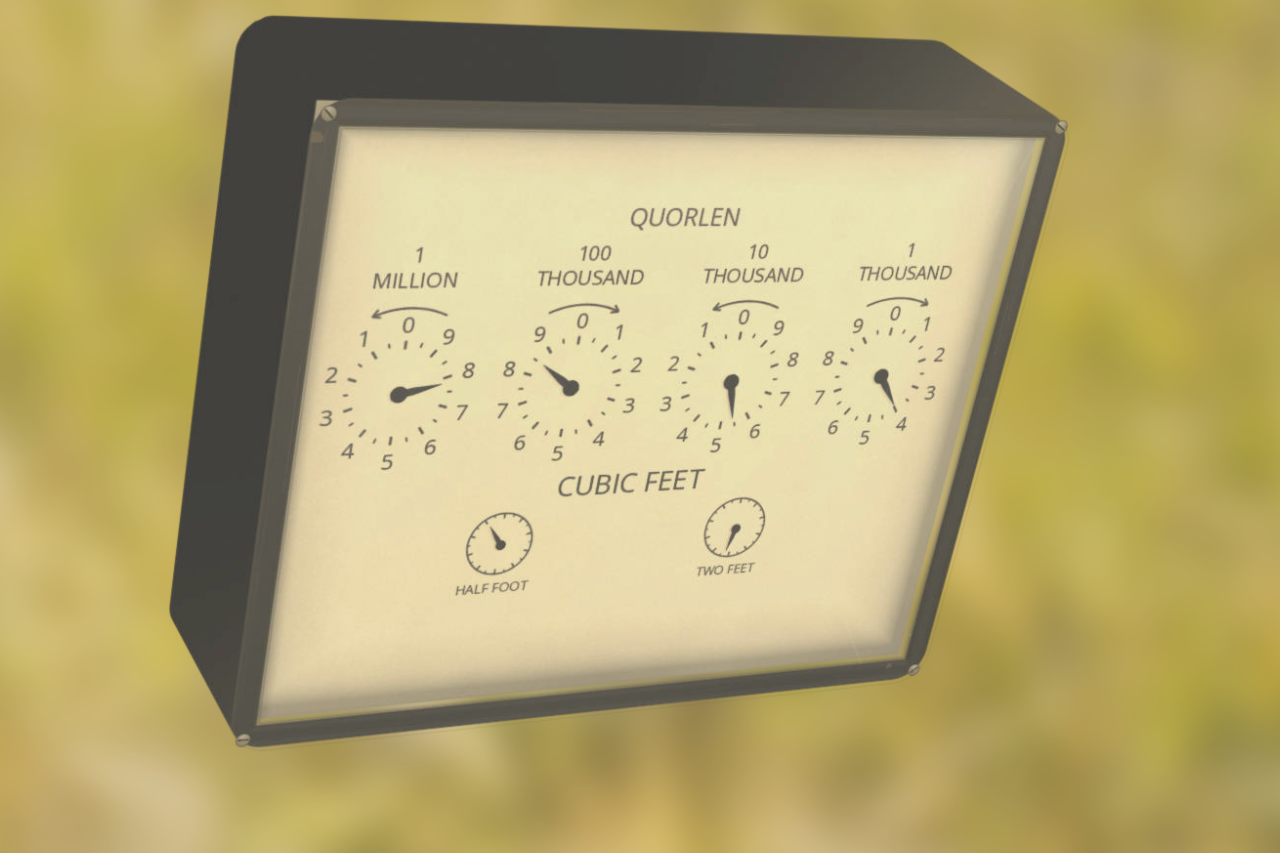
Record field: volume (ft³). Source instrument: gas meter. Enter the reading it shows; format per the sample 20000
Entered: 785400
